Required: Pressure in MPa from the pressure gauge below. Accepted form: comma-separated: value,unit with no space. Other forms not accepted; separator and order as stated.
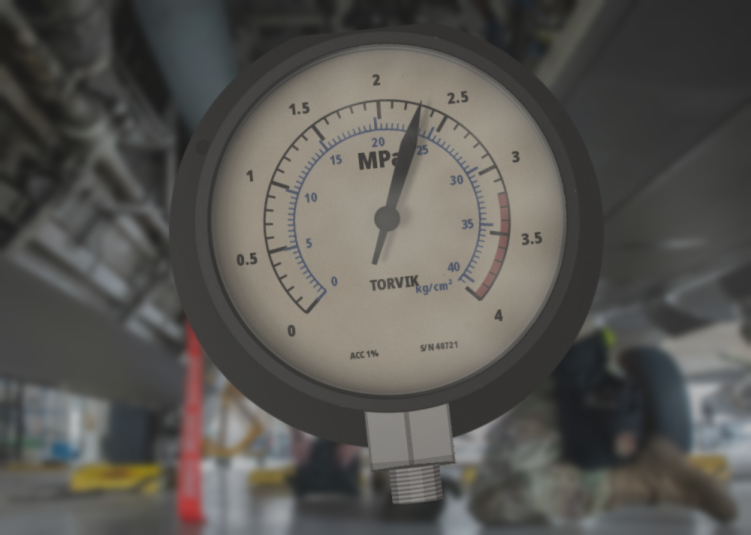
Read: 2.3,MPa
